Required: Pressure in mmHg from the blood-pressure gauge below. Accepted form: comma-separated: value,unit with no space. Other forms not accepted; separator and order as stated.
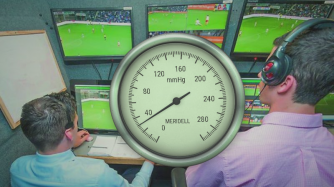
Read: 30,mmHg
